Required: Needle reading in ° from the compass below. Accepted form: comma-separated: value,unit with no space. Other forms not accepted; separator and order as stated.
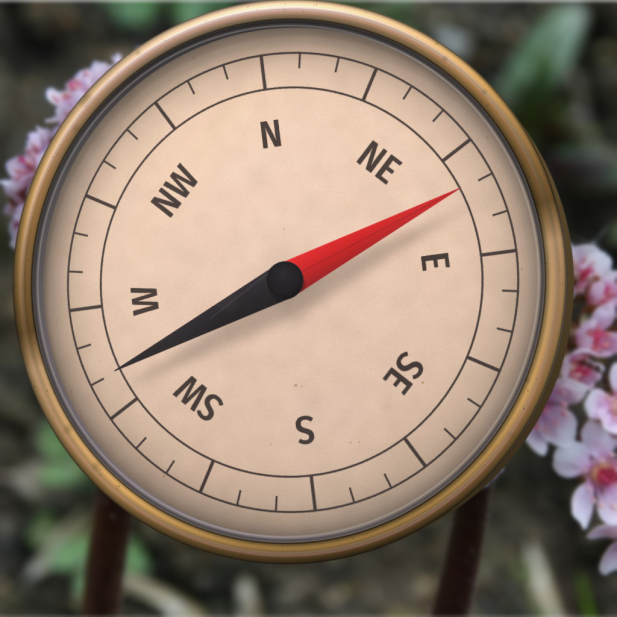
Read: 70,°
